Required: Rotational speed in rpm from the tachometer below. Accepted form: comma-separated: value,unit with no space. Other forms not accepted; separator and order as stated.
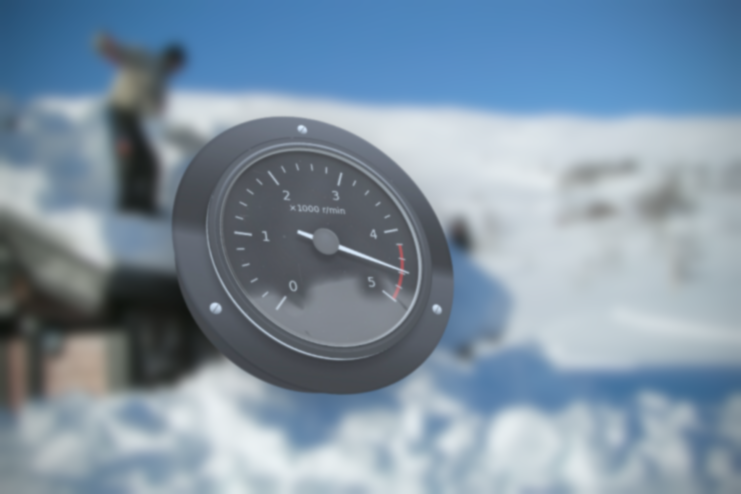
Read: 4600,rpm
